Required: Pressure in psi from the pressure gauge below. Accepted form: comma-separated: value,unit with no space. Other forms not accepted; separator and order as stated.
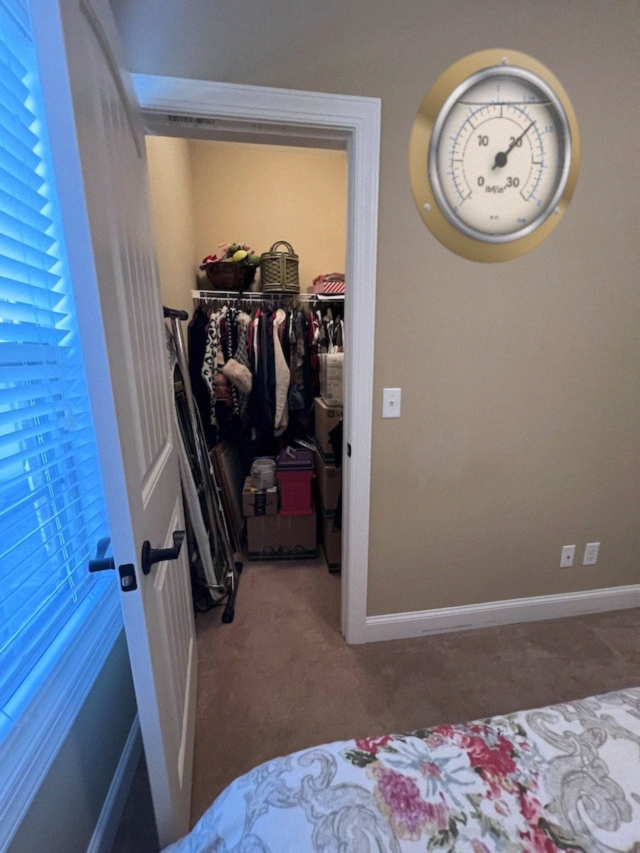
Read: 20,psi
